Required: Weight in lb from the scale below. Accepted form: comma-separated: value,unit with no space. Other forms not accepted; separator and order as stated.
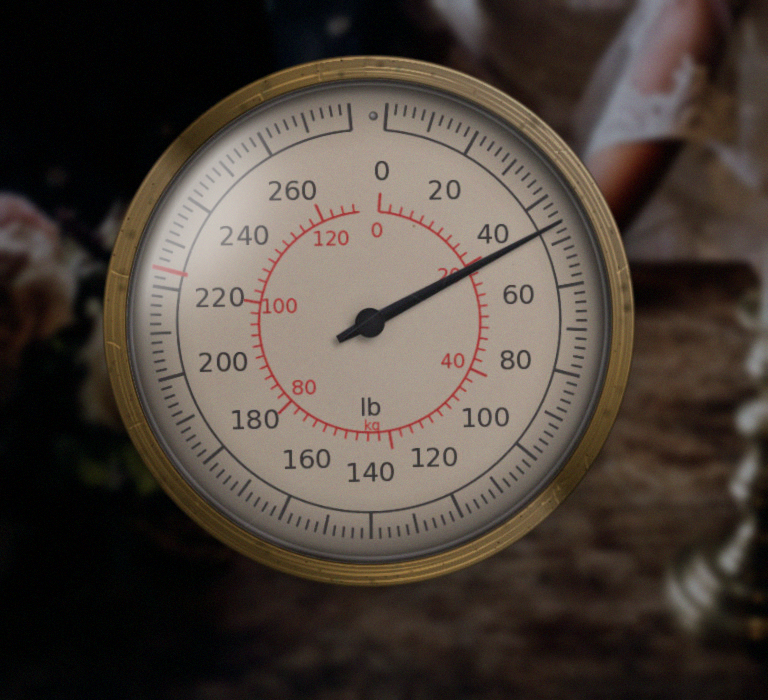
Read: 46,lb
